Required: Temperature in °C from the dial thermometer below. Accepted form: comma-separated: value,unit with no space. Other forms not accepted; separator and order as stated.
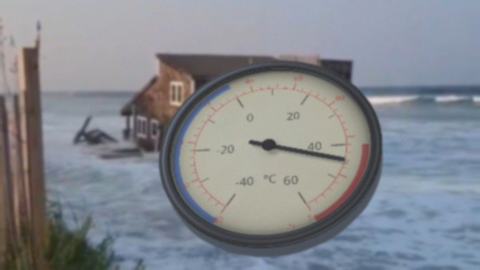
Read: 45,°C
